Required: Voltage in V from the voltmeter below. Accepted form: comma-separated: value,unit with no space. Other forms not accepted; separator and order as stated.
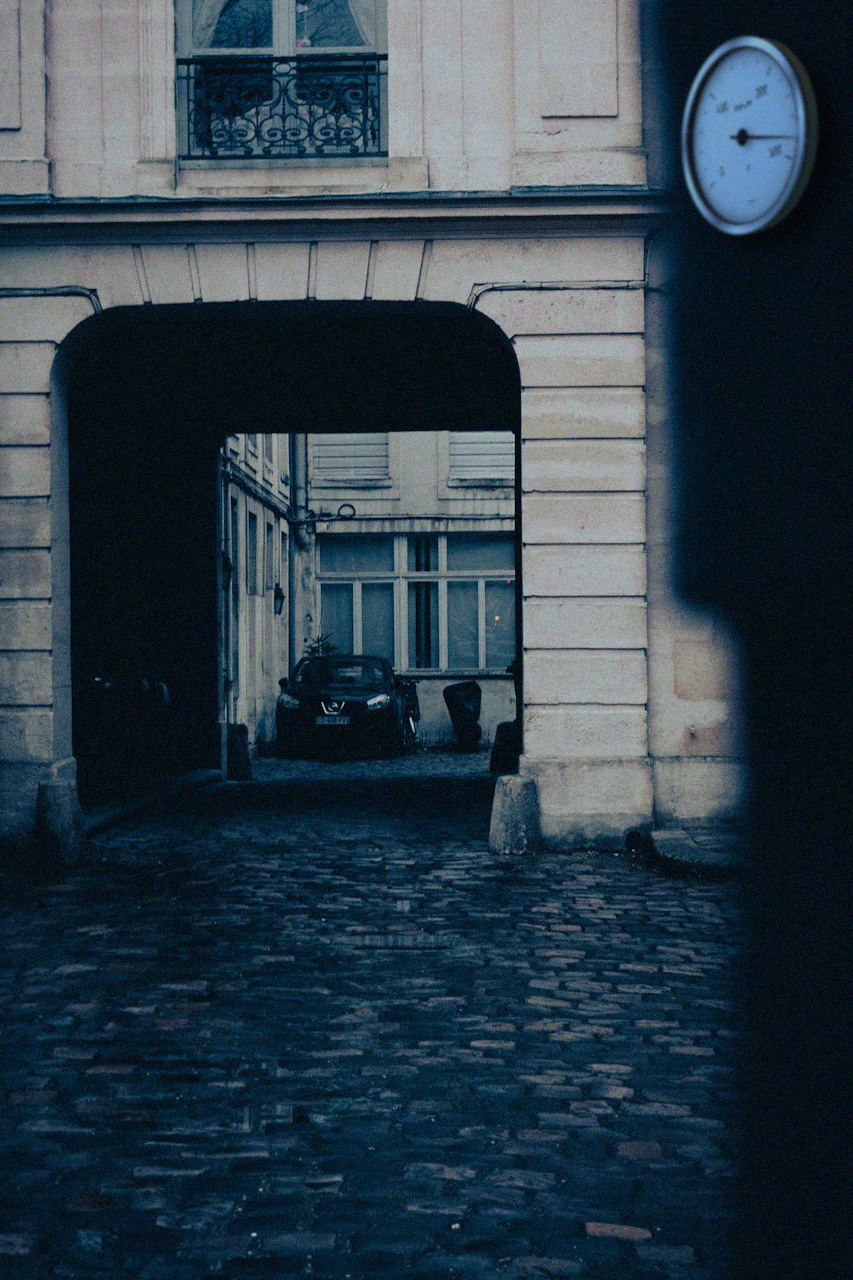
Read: 280,V
